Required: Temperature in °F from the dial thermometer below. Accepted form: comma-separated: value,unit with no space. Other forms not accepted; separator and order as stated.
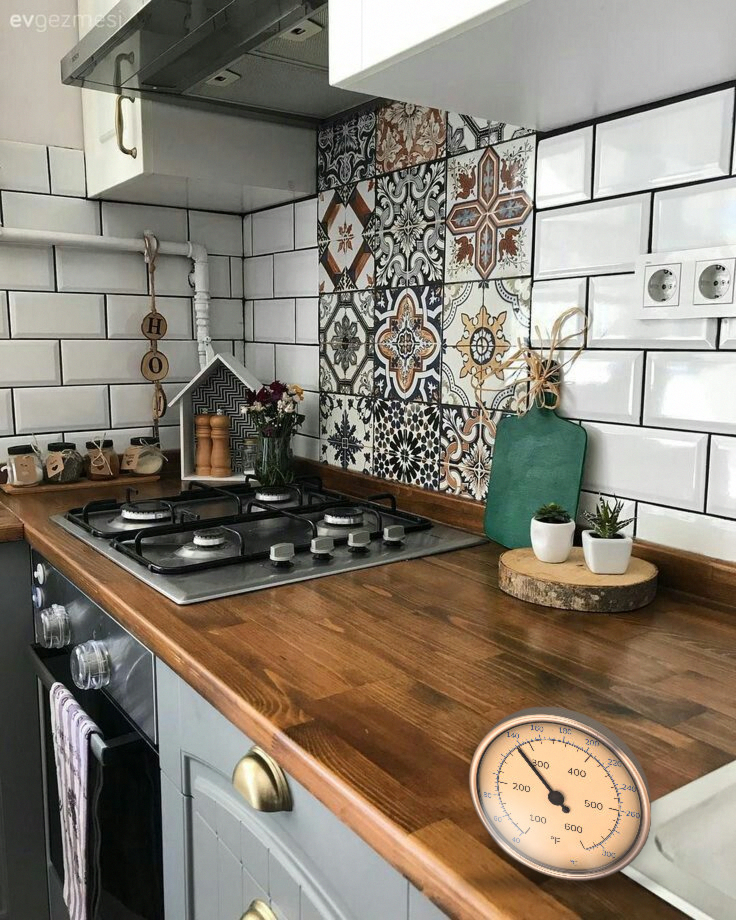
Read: 280,°F
